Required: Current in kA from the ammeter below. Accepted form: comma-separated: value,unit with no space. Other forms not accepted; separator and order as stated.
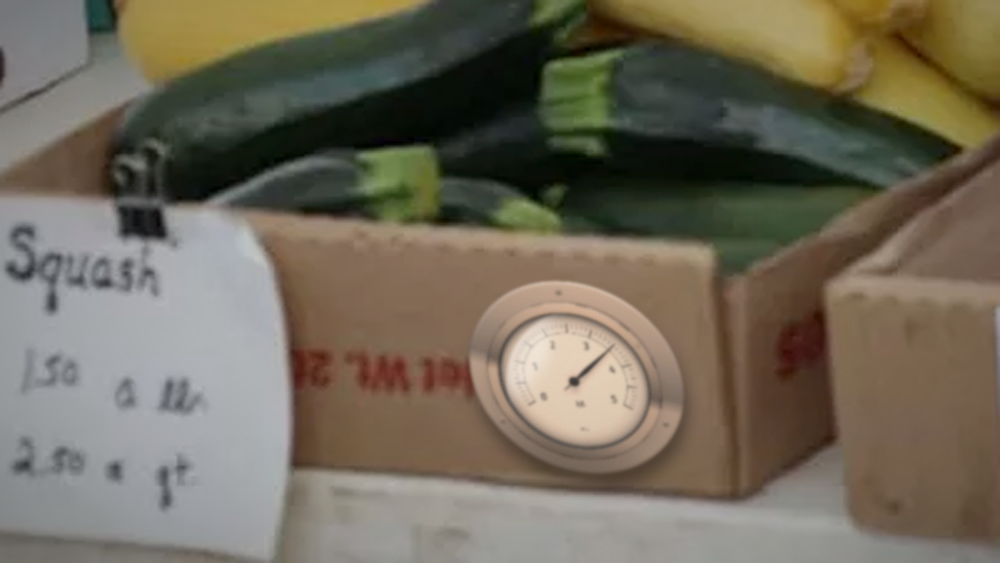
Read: 3.5,kA
